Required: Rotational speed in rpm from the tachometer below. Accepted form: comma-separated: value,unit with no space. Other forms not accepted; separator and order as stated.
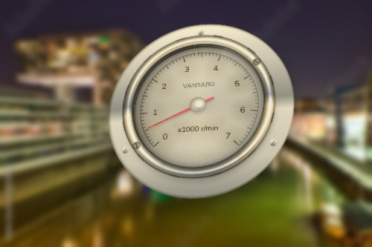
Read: 500,rpm
